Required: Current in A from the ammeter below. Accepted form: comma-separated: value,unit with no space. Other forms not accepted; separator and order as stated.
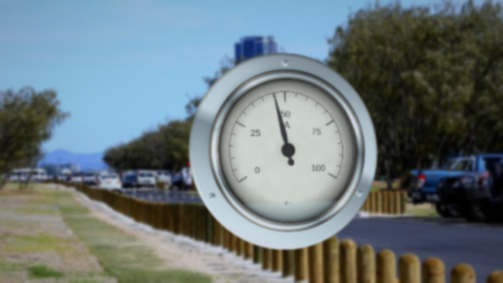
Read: 45,A
